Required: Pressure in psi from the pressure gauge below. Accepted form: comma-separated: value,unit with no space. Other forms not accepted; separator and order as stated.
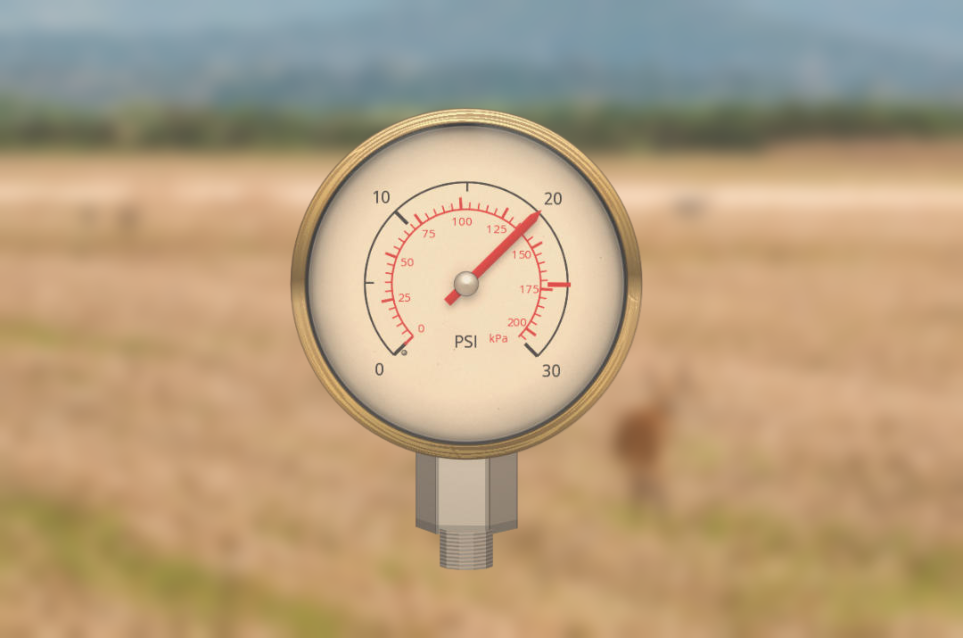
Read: 20,psi
